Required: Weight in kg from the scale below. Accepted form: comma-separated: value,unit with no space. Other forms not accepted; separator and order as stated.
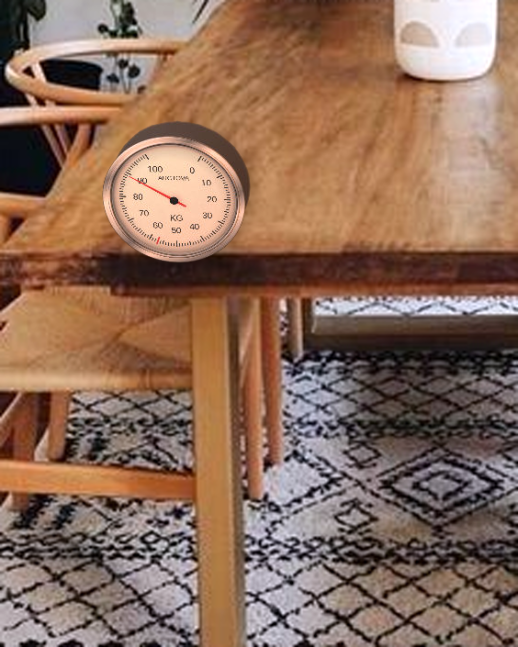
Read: 90,kg
